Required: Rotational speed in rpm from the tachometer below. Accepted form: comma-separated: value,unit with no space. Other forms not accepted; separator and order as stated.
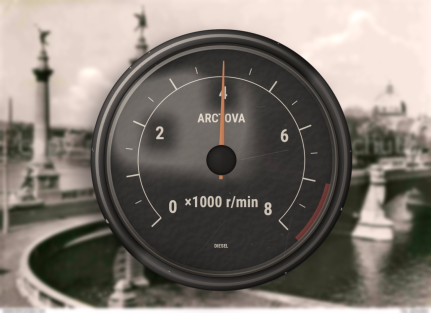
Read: 4000,rpm
